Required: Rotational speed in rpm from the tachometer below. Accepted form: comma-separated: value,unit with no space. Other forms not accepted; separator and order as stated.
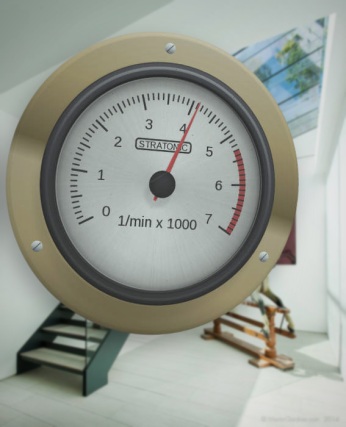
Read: 4100,rpm
